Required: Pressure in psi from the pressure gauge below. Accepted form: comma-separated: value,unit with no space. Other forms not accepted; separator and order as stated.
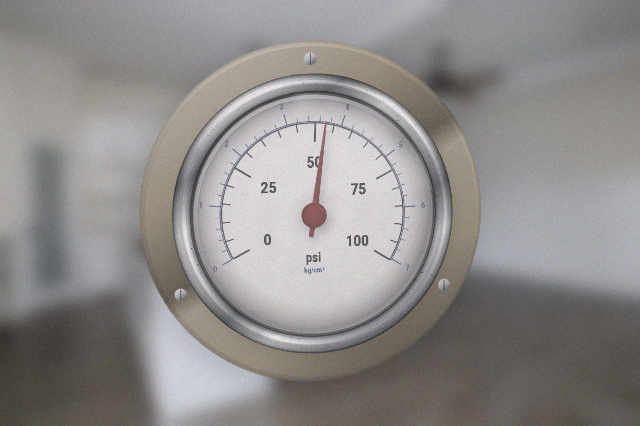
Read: 52.5,psi
